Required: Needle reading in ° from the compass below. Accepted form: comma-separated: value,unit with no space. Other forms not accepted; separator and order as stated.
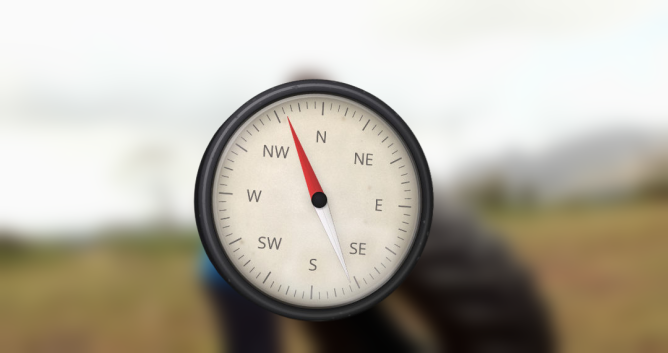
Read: 335,°
